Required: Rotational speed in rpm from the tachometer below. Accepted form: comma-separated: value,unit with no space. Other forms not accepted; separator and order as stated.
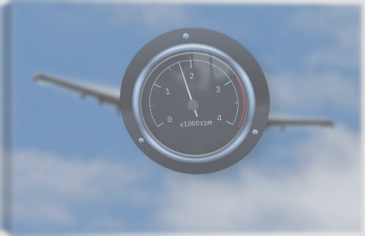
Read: 1750,rpm
